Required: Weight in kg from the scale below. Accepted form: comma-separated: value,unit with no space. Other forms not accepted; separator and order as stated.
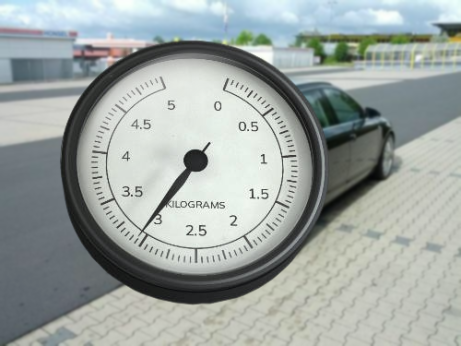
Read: 3.05,kg
